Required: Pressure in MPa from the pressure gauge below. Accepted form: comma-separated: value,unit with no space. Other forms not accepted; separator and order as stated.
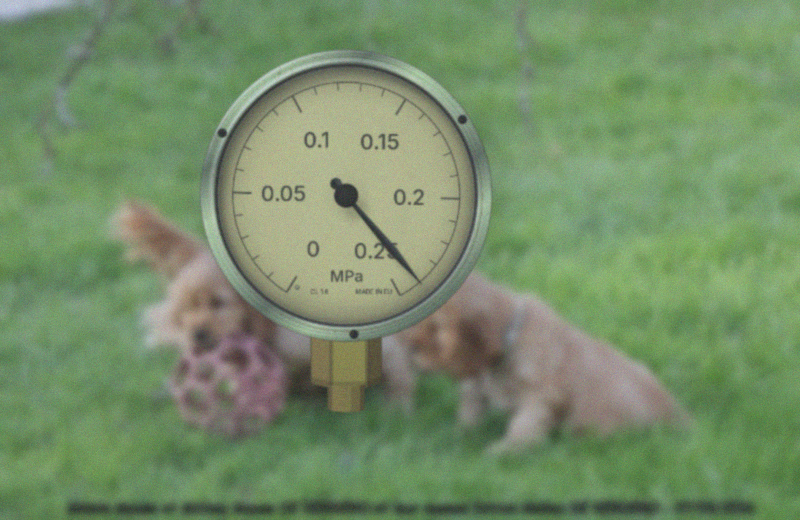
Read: 0.24,MPa
